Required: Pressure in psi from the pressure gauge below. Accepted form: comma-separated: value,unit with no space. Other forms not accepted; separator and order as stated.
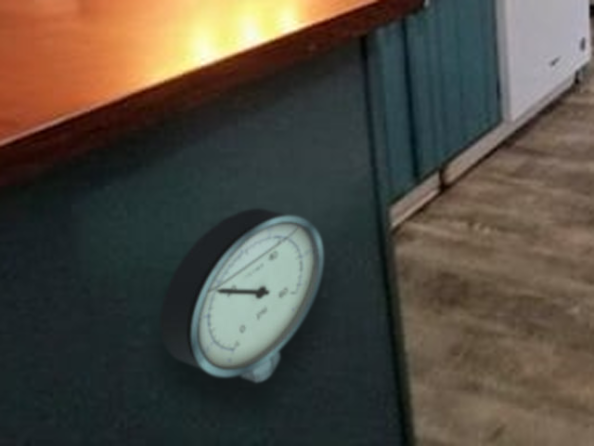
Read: 20,psi
